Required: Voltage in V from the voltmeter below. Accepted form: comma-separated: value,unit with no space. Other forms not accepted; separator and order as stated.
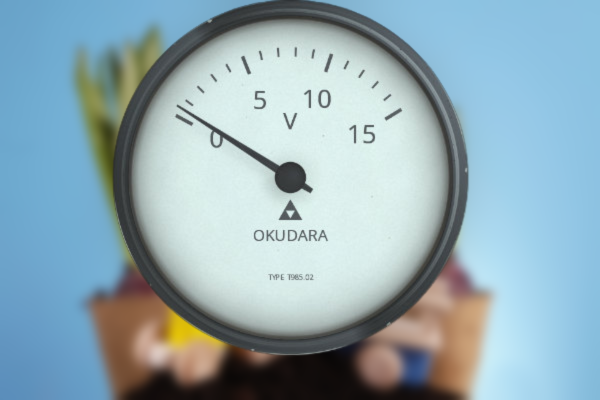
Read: 0.5,V
